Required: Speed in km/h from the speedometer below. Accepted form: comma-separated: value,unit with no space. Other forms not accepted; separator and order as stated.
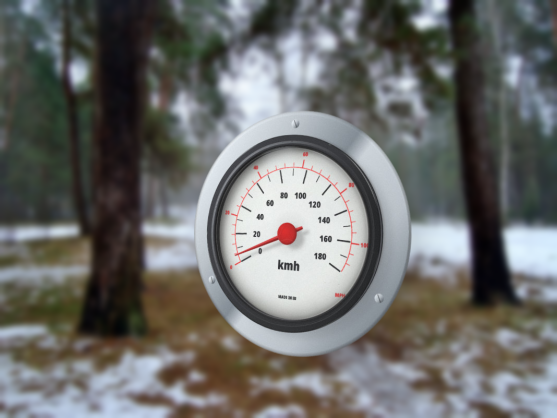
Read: 5,km/h
